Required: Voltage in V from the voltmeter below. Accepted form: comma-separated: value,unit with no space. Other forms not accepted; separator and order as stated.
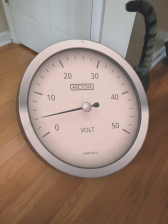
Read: 4,V
